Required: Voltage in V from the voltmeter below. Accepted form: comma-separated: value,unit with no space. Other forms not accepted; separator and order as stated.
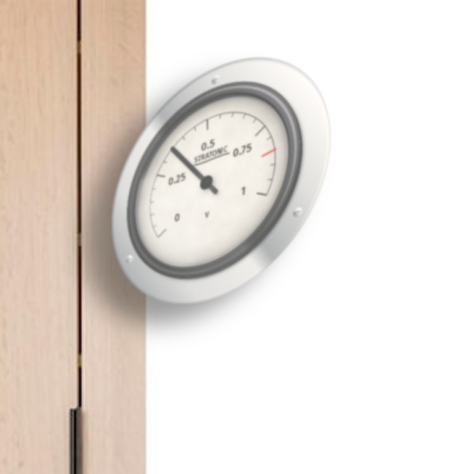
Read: 0.35,V
